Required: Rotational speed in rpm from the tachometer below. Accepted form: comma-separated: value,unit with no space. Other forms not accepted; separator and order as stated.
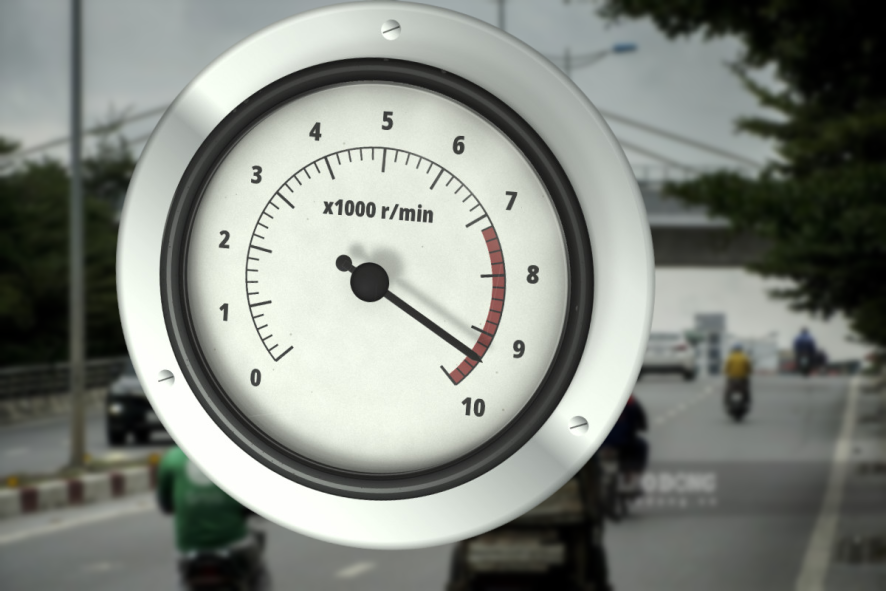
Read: 9400,rpm
